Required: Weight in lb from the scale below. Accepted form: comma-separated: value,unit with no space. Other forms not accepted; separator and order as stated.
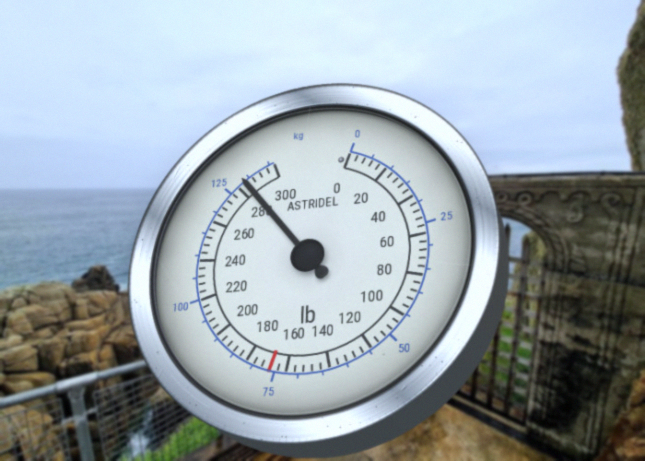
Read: 284,lb
